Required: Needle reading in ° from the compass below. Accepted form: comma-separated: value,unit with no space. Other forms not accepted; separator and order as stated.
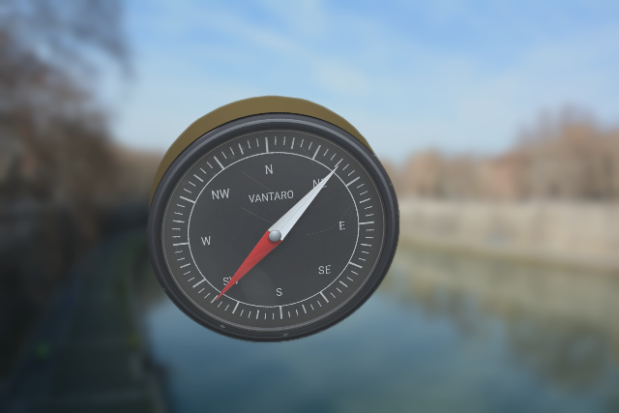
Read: 225,°
